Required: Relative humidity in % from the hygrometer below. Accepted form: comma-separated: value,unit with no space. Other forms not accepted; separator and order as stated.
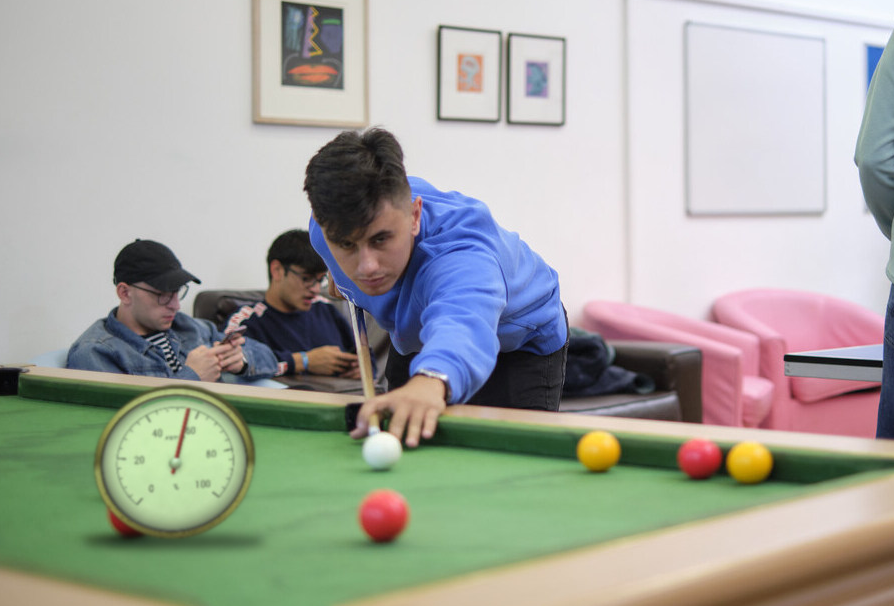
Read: 56,%
